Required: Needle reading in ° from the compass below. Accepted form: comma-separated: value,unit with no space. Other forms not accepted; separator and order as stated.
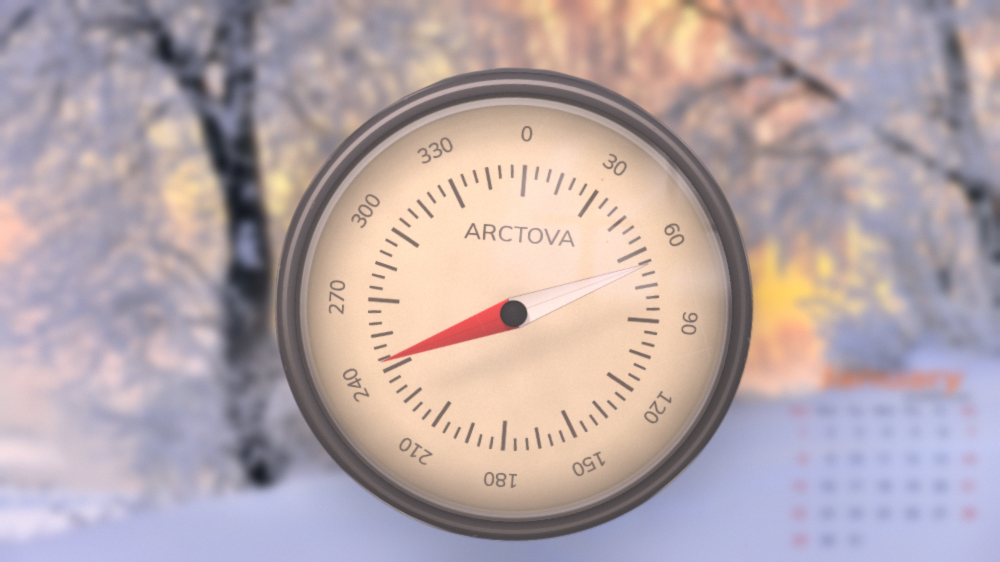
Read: 245,°
